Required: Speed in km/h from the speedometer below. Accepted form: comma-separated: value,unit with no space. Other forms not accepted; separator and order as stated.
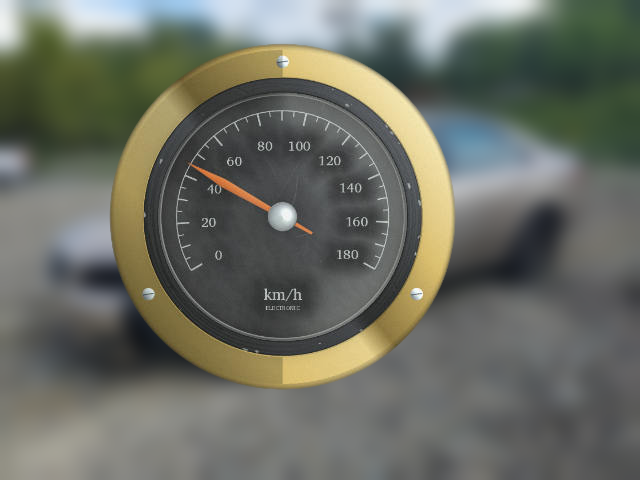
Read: 45,km/h
